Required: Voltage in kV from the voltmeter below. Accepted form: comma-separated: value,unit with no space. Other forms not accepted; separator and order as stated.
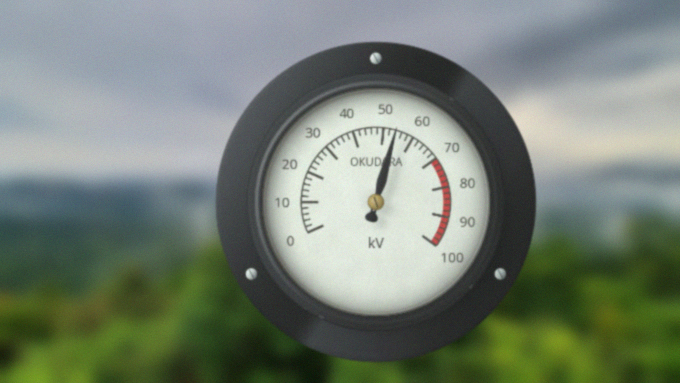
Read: 54,kV
